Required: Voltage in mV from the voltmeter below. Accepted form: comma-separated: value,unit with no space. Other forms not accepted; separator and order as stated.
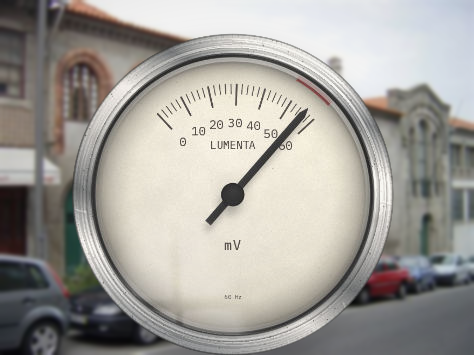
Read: 56,mV
